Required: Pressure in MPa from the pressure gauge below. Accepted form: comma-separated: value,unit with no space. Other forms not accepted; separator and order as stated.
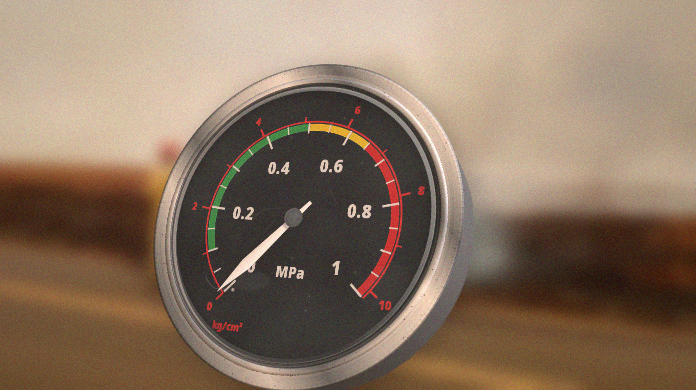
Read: 0,MPa
